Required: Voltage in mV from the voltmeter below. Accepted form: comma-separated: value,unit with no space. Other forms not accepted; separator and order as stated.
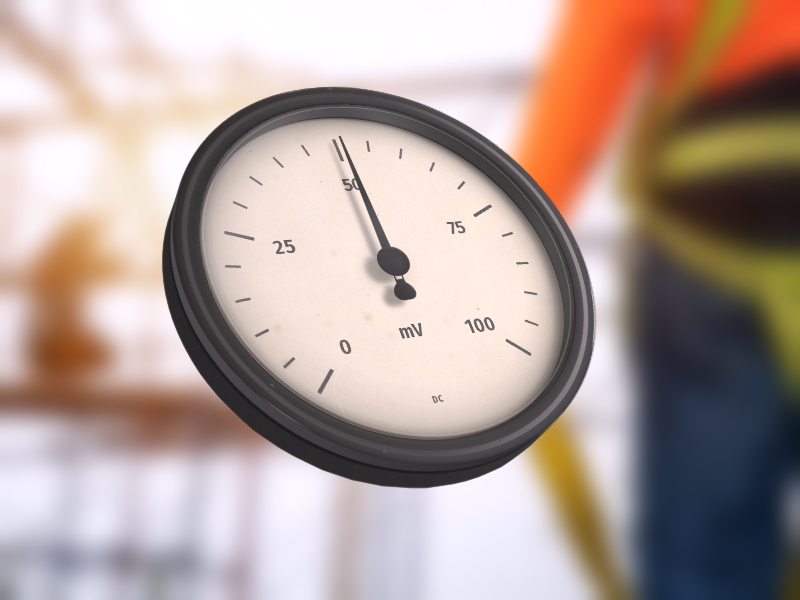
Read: 50,mV
